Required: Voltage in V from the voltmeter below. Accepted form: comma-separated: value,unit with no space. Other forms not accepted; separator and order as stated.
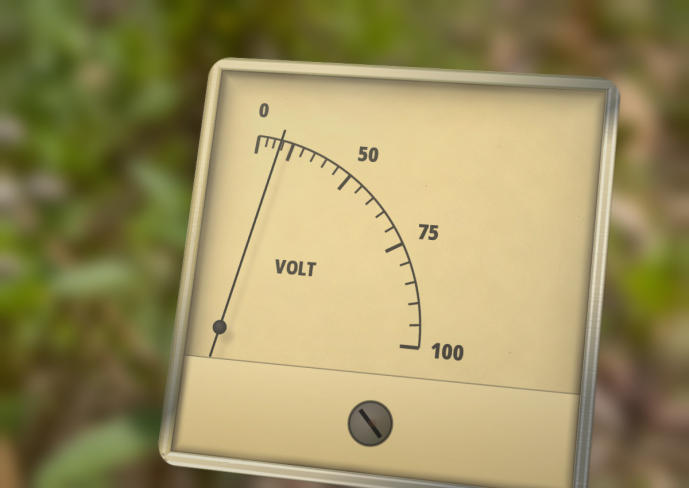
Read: 20,V
